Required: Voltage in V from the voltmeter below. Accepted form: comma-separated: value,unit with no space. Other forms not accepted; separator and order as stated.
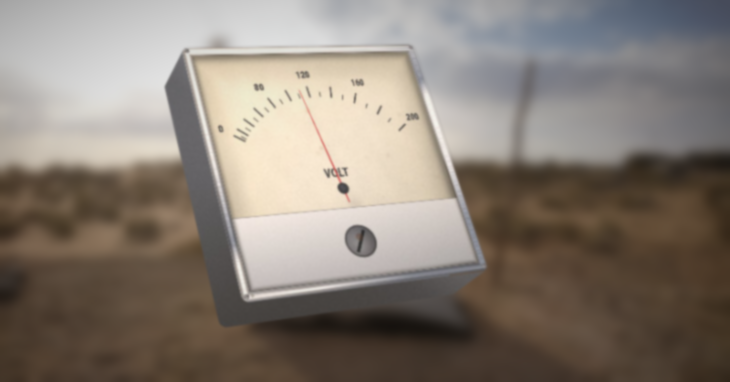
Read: 110,V
